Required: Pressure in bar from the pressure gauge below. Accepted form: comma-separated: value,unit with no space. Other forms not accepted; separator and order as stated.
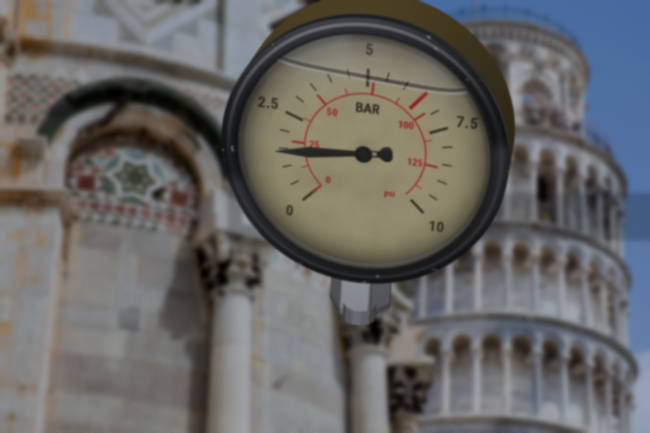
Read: 1.5,bar
